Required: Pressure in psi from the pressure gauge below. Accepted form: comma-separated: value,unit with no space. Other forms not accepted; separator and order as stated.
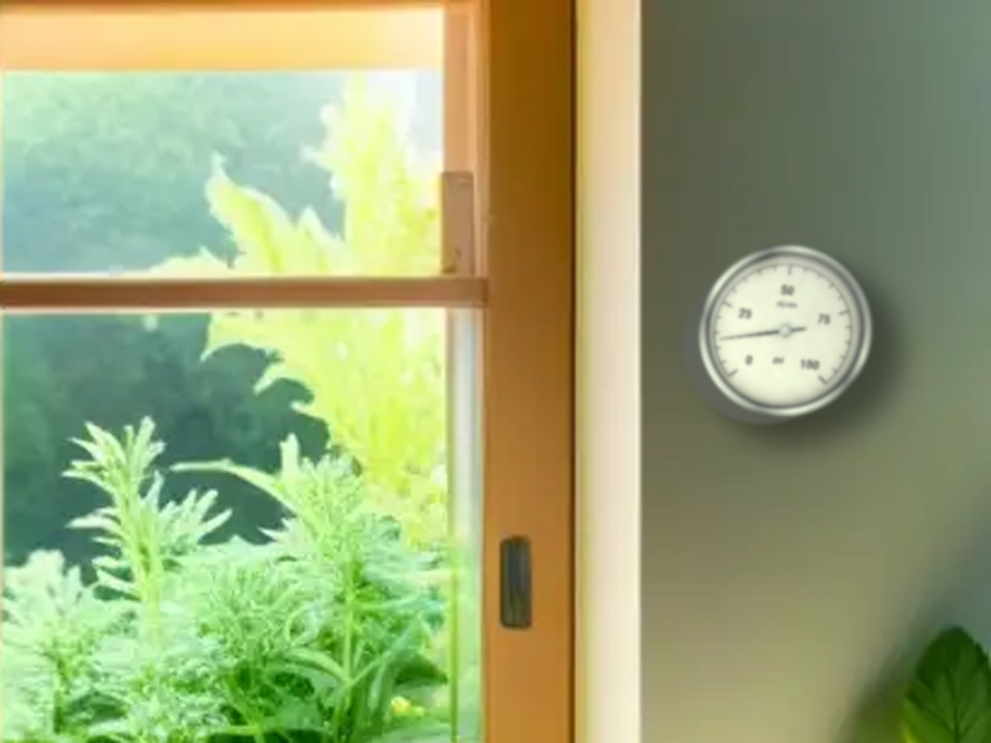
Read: 12.5,psi
